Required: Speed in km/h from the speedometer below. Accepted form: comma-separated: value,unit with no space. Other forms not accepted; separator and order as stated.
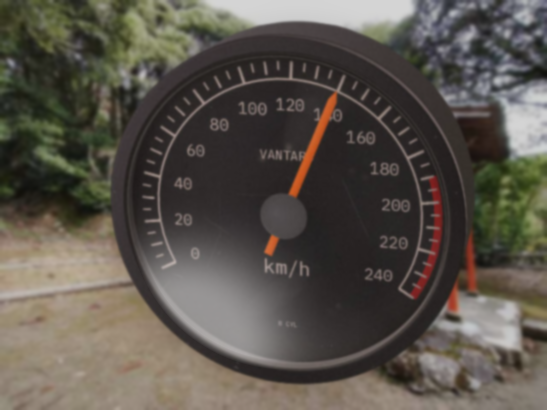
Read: 140,km/h
